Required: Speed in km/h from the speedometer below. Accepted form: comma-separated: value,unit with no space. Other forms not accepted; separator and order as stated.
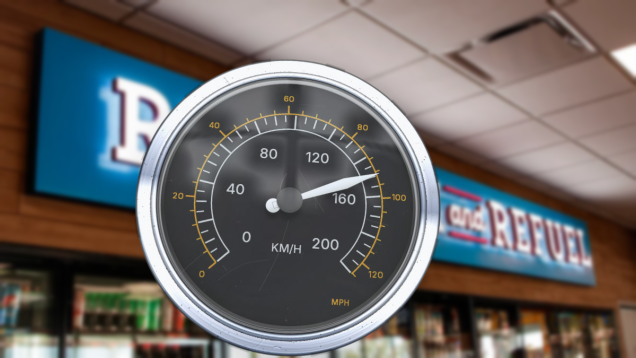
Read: 150,km/h
